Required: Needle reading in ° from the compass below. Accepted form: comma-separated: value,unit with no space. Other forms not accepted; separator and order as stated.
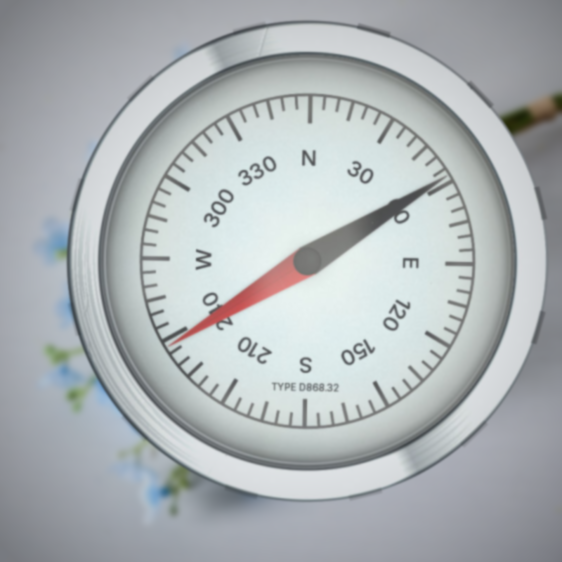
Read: 237.5,°
